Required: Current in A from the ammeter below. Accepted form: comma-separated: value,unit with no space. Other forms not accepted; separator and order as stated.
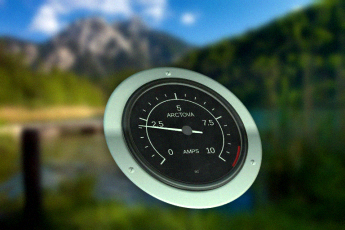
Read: 2,A
